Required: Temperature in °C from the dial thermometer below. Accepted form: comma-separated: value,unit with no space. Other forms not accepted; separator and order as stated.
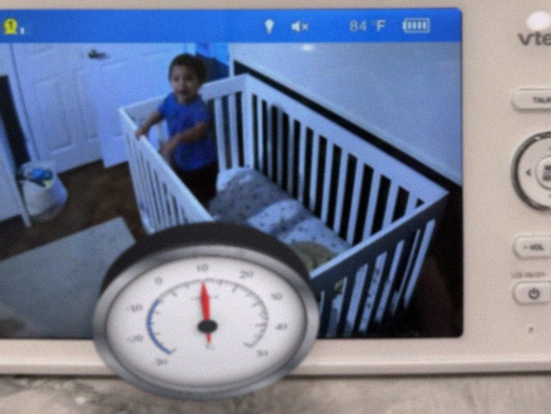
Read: 10,°C
